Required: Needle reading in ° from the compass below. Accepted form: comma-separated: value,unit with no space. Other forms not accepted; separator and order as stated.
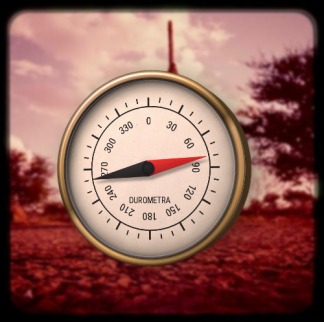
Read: 80,°
